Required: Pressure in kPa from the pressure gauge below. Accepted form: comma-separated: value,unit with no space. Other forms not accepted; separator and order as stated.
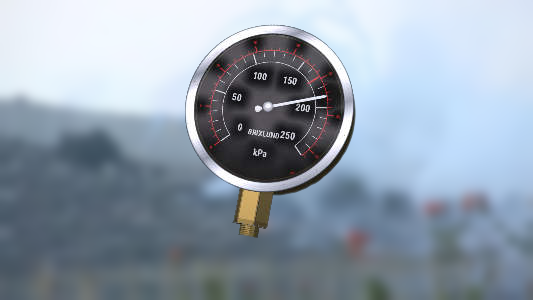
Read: 190,kPa
